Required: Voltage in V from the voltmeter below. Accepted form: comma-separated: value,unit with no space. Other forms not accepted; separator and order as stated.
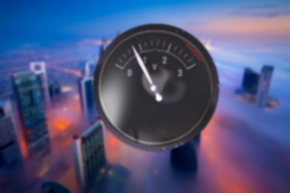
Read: 0.8,V
